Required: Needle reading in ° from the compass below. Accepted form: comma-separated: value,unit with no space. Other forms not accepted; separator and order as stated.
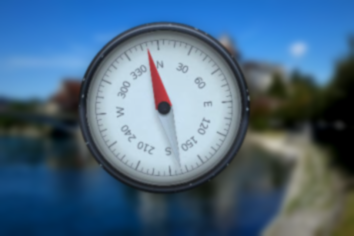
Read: 350,°
